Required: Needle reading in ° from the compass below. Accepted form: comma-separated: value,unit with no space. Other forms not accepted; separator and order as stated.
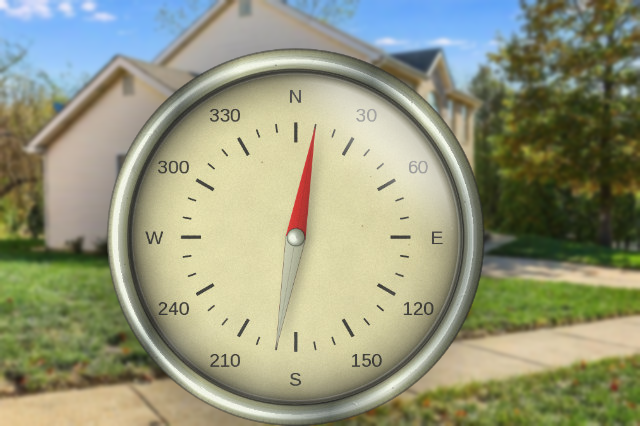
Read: 10,°
